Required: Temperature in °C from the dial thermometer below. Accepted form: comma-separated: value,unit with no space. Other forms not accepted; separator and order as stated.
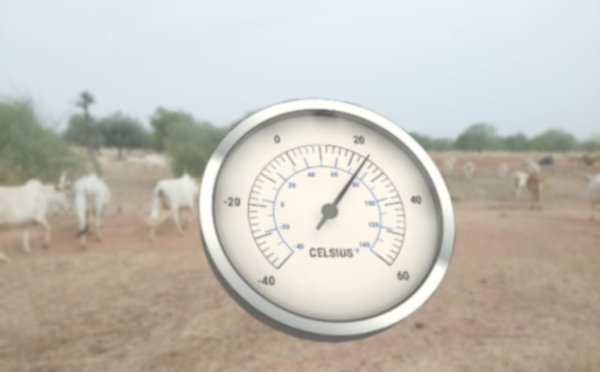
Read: 24,°C
